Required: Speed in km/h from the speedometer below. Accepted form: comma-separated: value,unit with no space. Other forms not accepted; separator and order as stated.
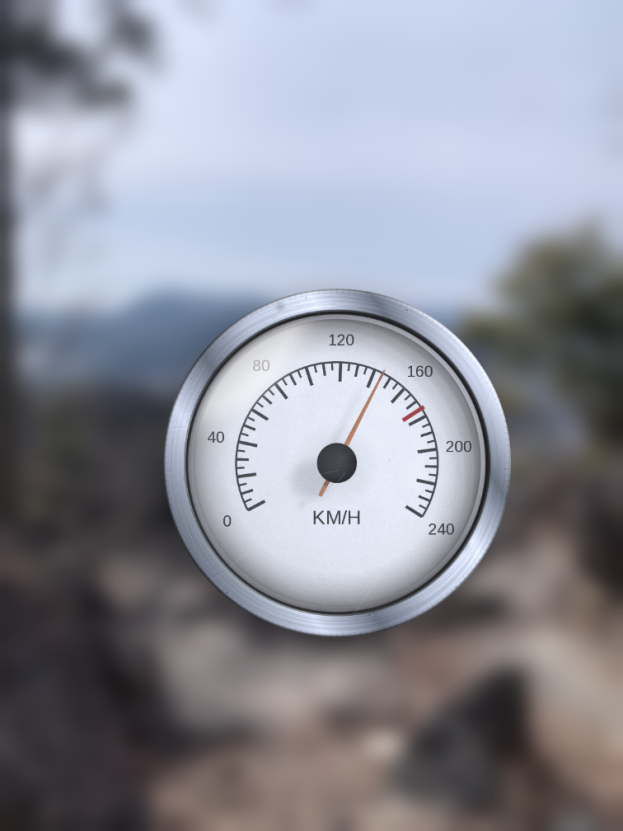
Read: 145,km/h
